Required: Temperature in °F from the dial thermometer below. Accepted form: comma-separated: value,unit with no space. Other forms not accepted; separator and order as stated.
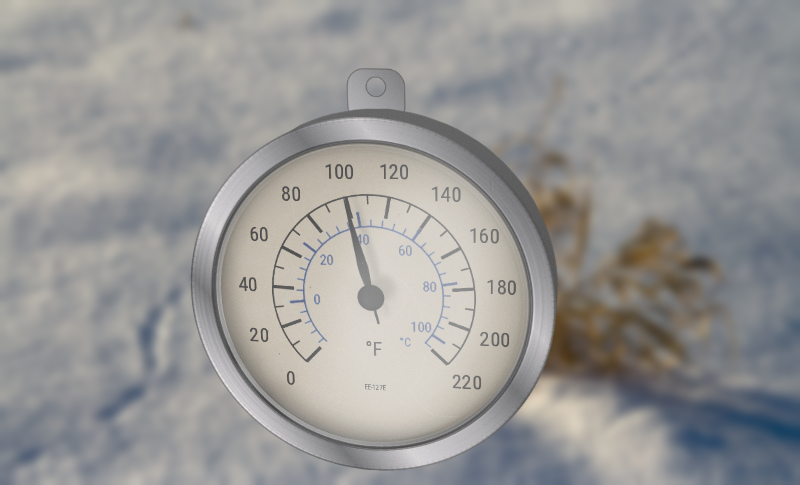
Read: 100,°F
